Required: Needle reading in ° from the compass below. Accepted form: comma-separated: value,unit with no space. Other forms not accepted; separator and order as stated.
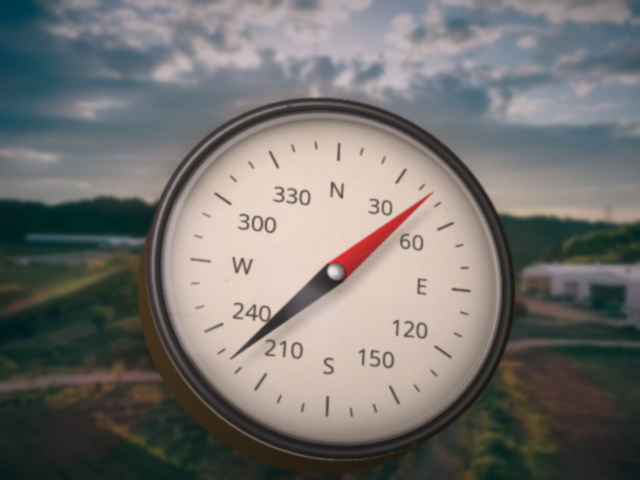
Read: 45,°
